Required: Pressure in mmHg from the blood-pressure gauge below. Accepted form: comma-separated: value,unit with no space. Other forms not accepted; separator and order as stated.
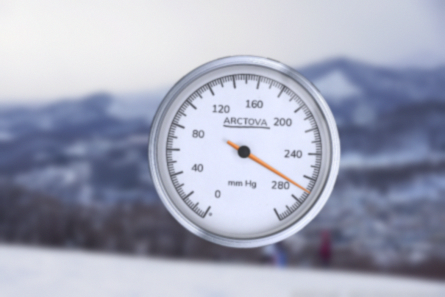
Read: 270,mmHg
